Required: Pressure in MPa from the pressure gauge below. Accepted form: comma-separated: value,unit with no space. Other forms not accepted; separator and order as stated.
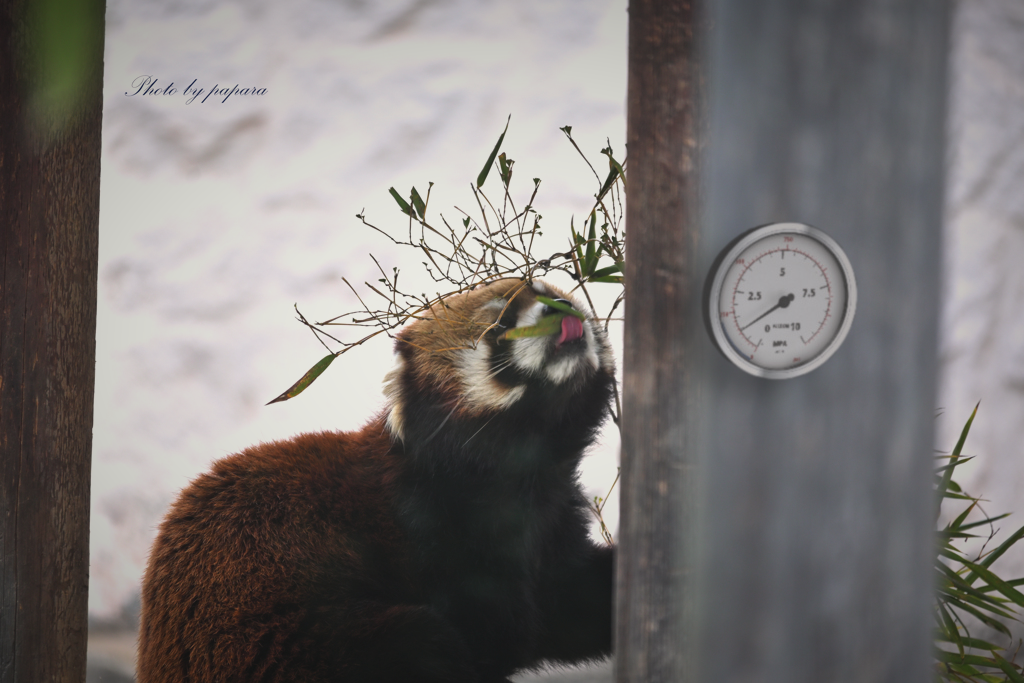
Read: 1,MPa
